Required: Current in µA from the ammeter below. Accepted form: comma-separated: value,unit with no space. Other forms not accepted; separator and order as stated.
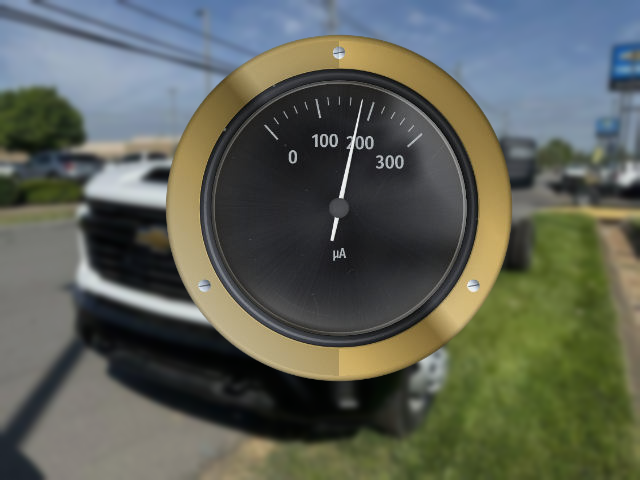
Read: 180,µA
